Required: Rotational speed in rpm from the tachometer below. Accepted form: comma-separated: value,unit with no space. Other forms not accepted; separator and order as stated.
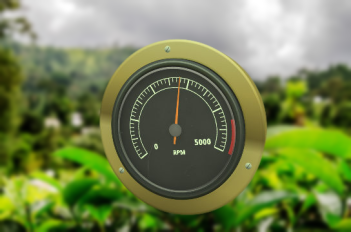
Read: 2800,rpm
